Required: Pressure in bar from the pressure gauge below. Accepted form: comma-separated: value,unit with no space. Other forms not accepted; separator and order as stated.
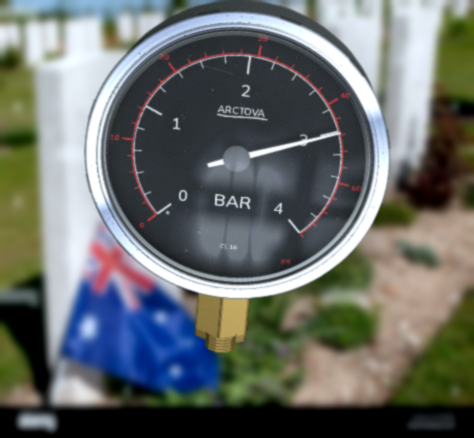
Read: 3,bar
